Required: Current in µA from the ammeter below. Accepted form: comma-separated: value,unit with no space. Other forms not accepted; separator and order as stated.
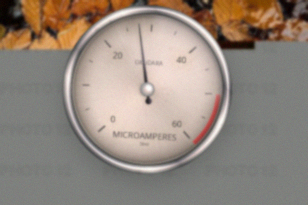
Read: 27.5,µA
